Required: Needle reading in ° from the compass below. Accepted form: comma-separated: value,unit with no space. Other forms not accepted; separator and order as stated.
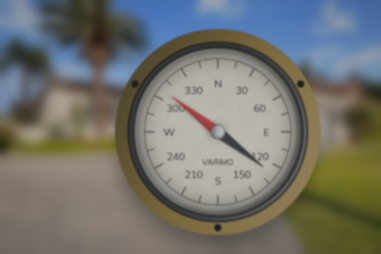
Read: 307.5,°
